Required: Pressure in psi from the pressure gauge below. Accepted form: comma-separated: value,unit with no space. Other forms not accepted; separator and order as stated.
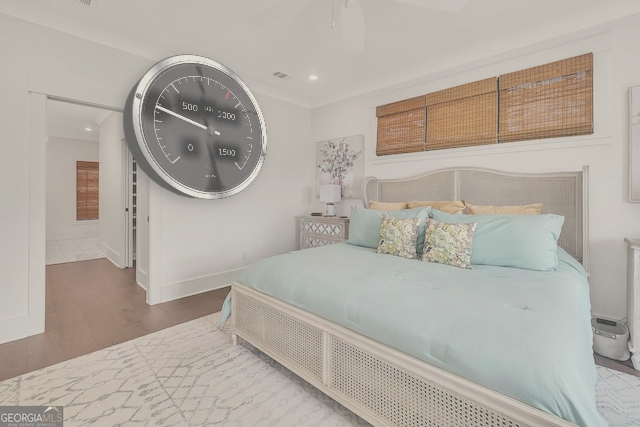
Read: 325,psi
